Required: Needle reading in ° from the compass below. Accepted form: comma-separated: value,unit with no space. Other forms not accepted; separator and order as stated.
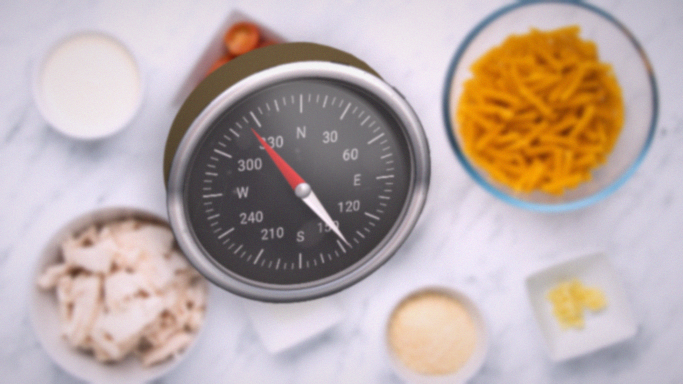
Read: 325,°
